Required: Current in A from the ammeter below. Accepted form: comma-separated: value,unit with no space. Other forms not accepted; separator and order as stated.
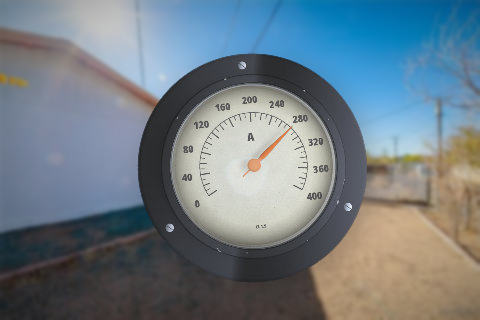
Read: 280,A
